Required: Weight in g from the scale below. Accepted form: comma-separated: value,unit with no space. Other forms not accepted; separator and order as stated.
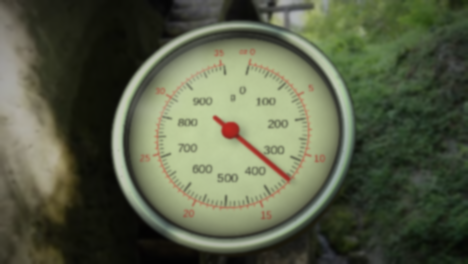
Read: 350,g
